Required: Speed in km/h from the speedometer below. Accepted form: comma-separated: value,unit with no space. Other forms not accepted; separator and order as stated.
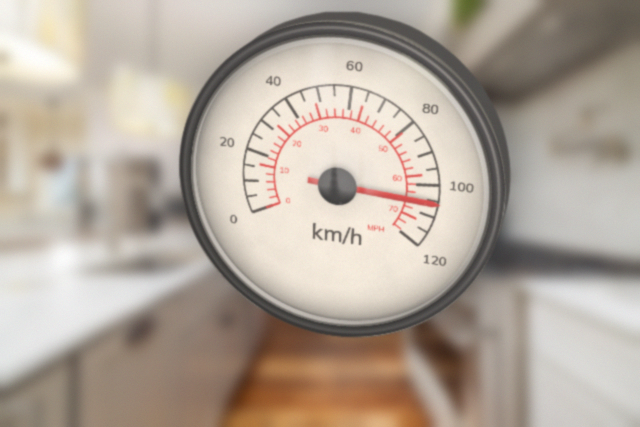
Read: 105,km/h
